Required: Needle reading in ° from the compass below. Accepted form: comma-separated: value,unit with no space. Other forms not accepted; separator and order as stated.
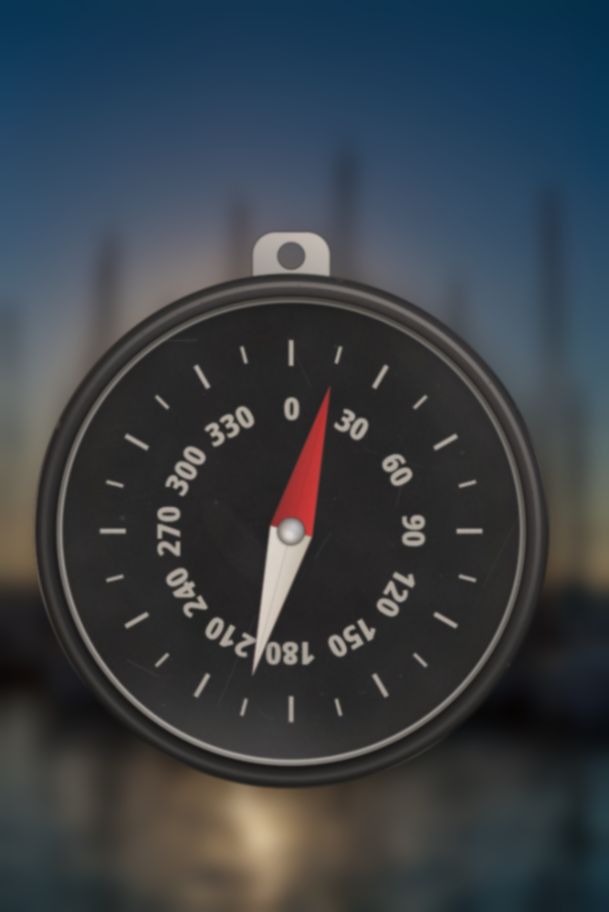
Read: 15,°
